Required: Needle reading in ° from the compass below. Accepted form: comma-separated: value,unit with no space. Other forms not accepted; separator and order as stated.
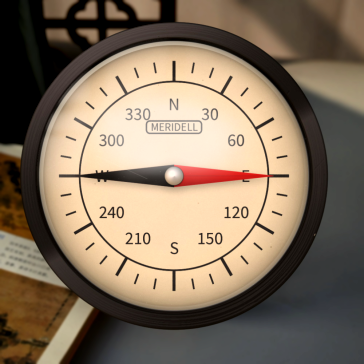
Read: 90,°
